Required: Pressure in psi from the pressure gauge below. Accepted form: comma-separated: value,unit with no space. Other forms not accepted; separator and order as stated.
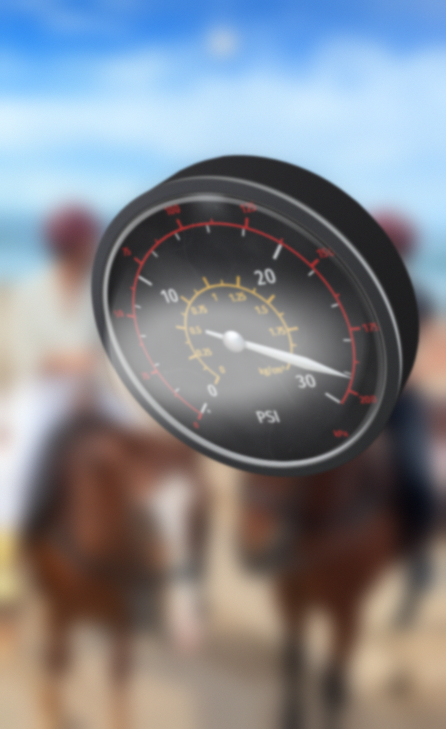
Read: 28,psi
